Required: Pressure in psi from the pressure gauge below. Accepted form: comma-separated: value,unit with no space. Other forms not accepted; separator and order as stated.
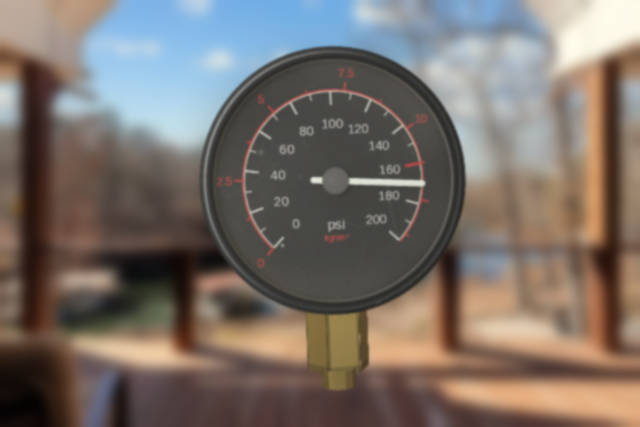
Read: 170,psi
